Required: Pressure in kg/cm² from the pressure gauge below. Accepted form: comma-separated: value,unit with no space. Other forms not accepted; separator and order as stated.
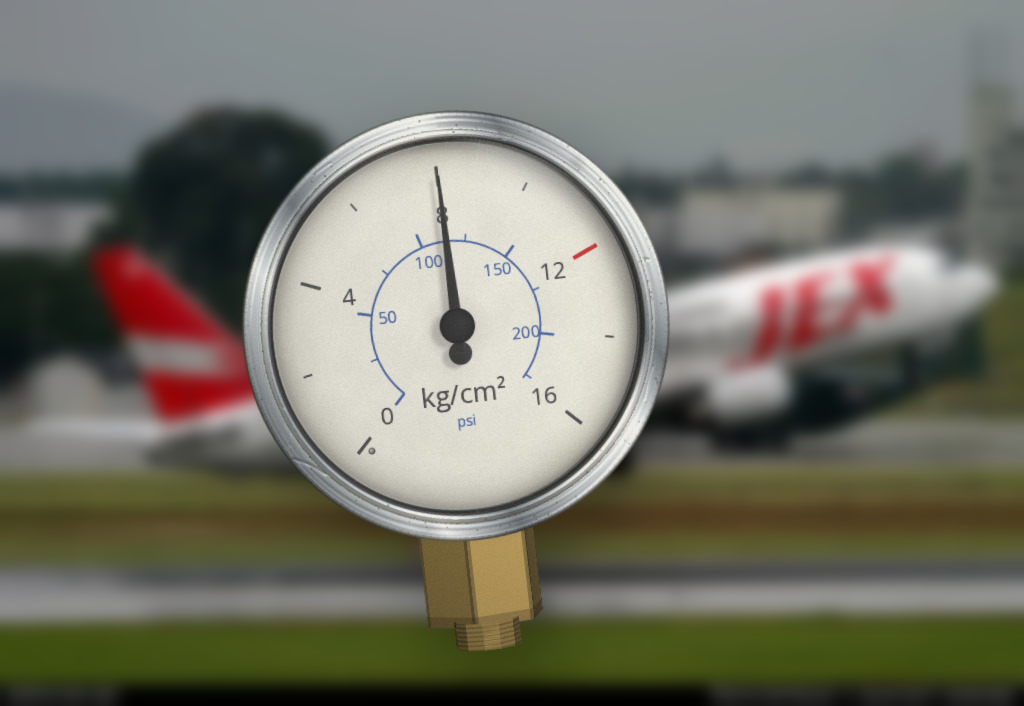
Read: 8,kg/cm²
